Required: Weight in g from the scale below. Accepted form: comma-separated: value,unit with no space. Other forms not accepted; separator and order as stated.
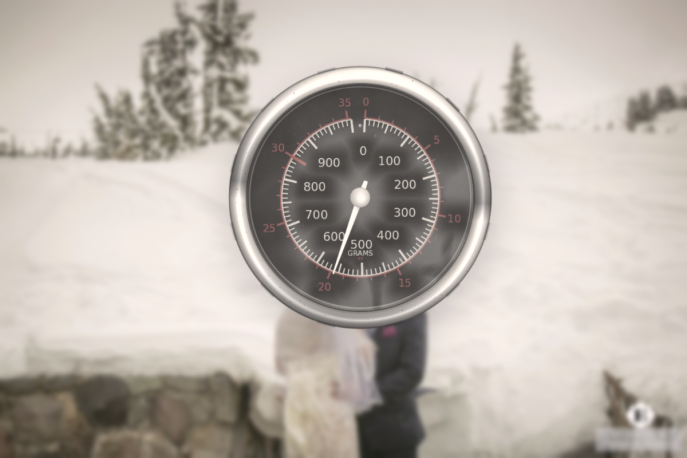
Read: 560,g
